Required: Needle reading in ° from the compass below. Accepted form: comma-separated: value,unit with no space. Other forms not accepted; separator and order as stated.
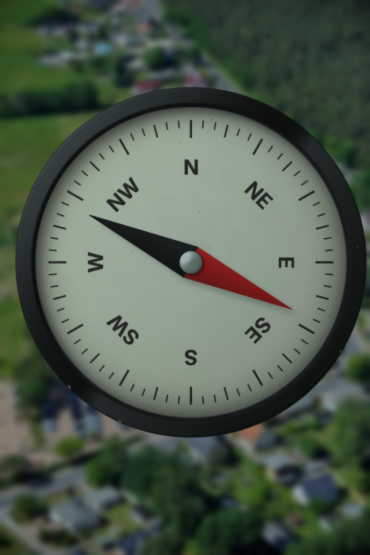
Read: 115,°
